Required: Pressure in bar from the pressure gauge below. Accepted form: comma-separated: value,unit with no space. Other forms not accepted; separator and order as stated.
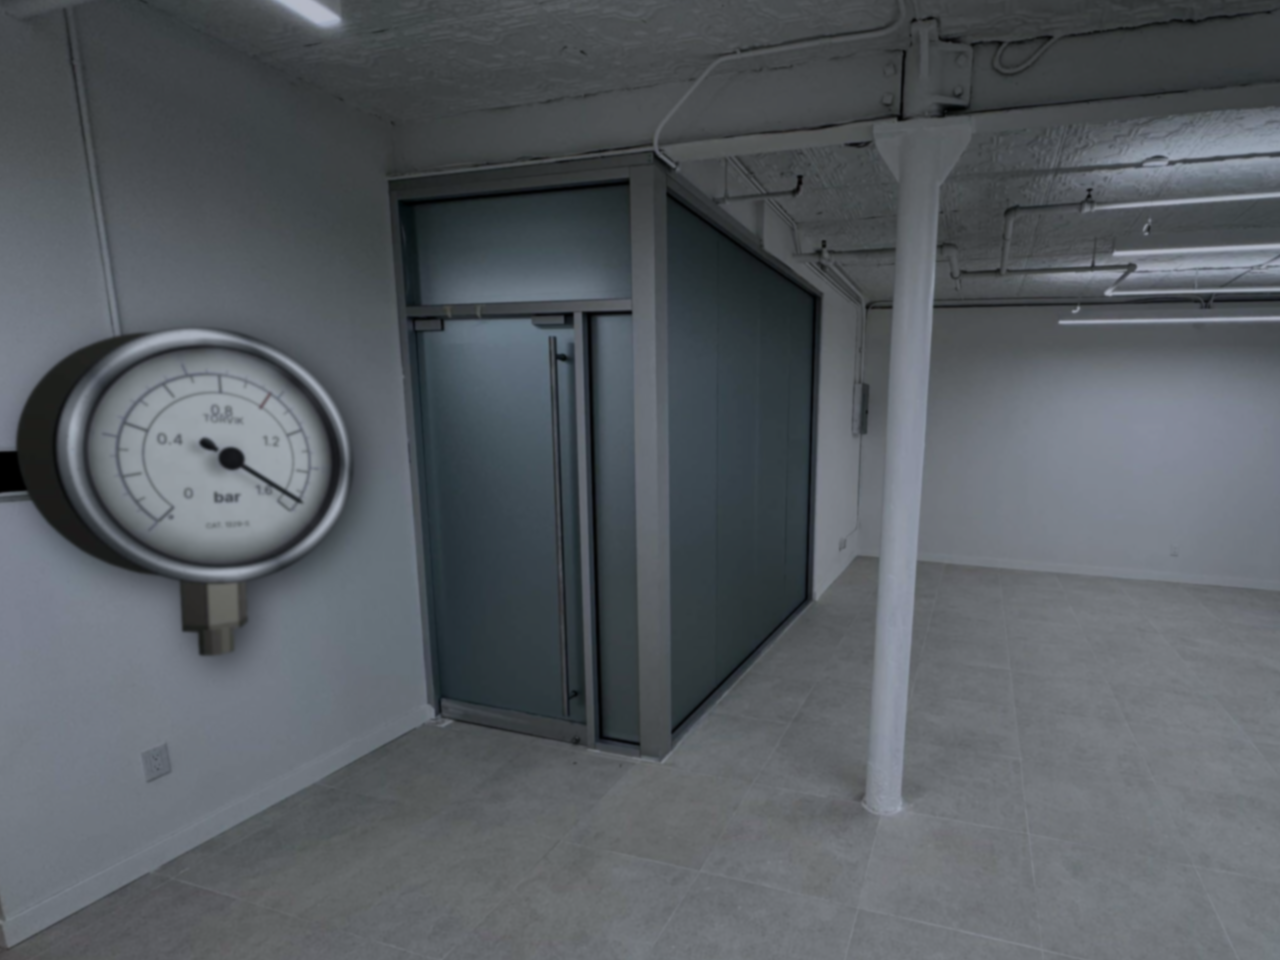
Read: 1.55,bar
